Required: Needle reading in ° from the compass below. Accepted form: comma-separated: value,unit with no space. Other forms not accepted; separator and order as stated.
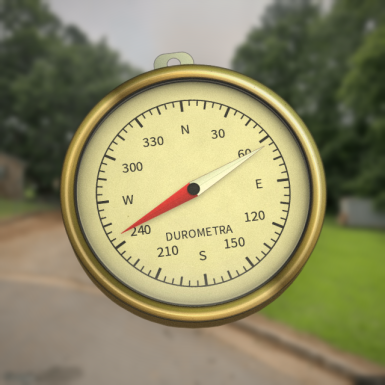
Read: 245,°
